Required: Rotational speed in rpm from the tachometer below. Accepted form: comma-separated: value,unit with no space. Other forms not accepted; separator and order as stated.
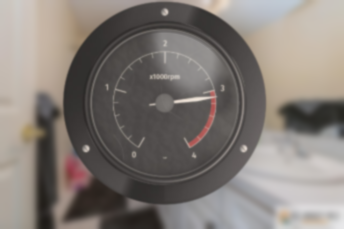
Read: 3100,rpm
